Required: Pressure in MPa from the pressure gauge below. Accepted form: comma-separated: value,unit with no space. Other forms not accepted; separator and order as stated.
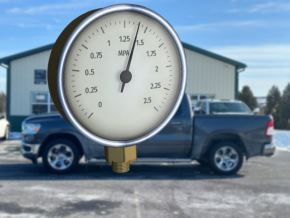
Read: 1.4,MPa
